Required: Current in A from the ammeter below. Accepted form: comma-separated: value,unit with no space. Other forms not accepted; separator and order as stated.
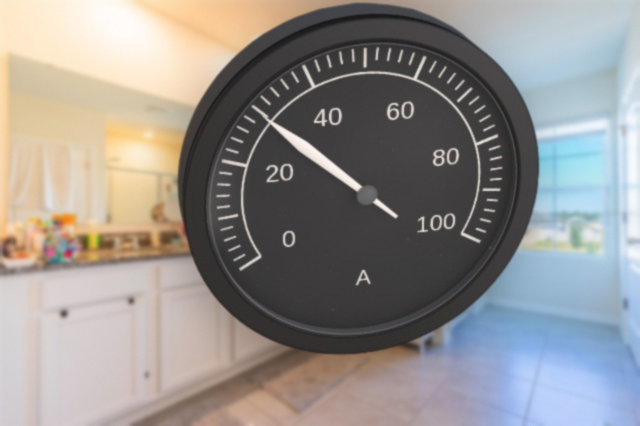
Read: 30,A
